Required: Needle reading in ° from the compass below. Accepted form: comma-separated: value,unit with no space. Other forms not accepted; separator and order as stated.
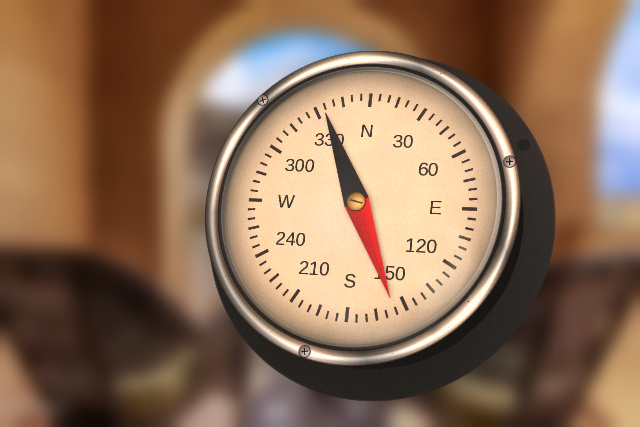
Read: 155,°
